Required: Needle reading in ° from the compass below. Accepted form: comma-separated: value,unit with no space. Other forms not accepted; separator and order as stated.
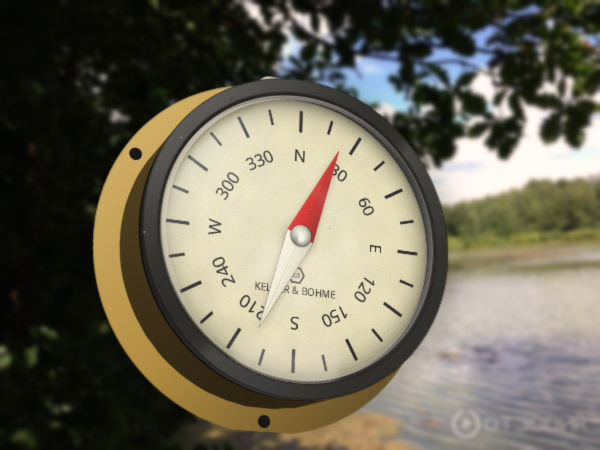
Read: 22.5,°
